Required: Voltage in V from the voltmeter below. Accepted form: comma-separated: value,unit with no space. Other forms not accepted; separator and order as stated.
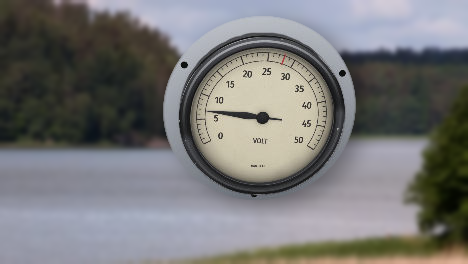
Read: 7,V
